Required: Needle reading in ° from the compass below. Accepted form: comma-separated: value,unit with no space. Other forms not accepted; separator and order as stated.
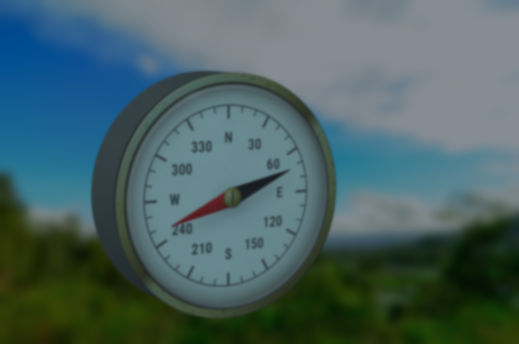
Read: 250,°
